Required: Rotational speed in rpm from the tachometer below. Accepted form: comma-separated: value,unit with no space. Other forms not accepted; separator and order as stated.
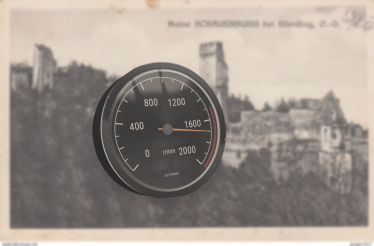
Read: 1700,rpm
